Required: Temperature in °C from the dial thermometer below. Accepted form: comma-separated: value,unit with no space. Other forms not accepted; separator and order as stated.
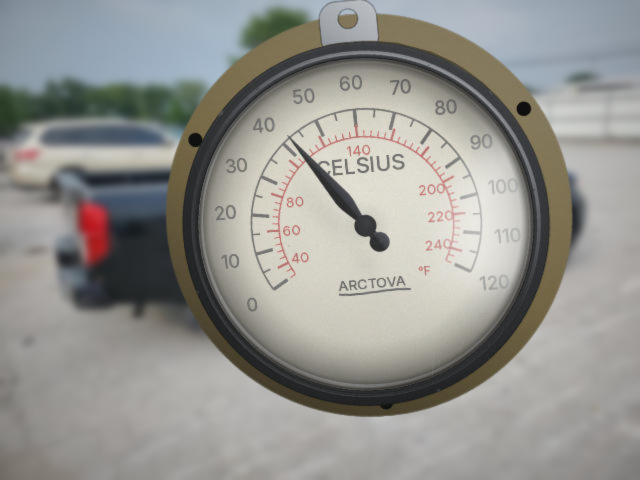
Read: 42.5,°C
